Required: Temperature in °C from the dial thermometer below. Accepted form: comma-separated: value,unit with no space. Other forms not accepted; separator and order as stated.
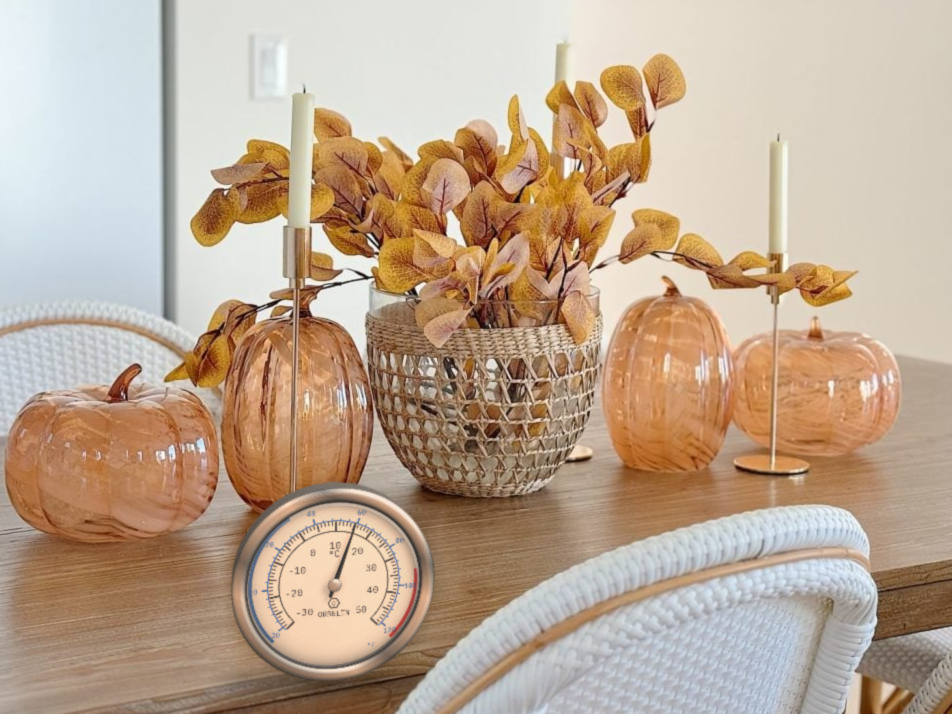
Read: 15,°C
